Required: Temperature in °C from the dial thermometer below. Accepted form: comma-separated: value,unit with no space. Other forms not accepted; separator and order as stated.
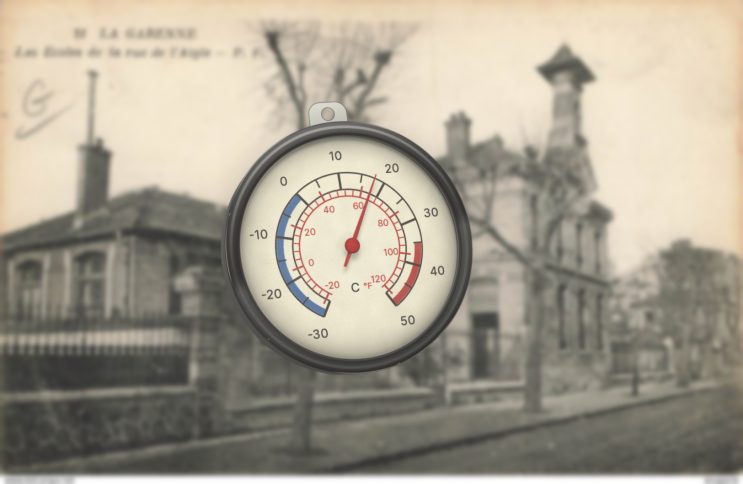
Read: 17.5,°C
